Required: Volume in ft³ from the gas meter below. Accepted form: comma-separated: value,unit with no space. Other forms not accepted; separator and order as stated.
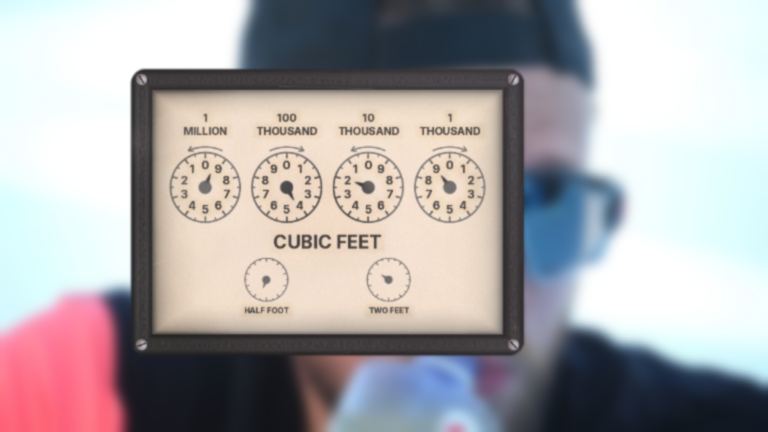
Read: 941900,ft³
